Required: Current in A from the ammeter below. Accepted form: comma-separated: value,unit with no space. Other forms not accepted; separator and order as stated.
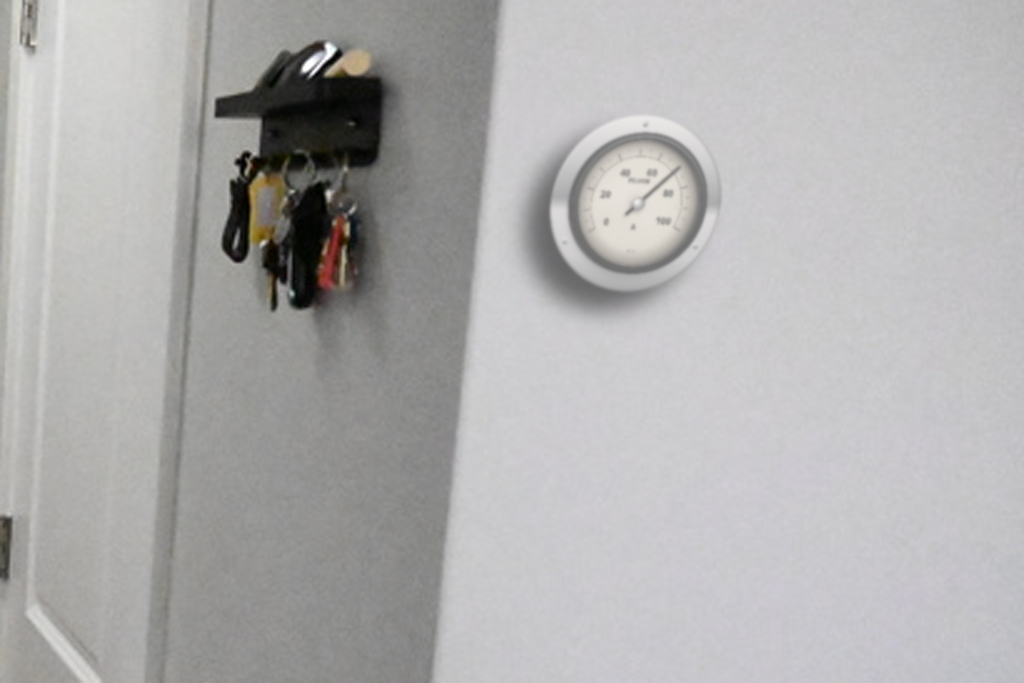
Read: 70,A
